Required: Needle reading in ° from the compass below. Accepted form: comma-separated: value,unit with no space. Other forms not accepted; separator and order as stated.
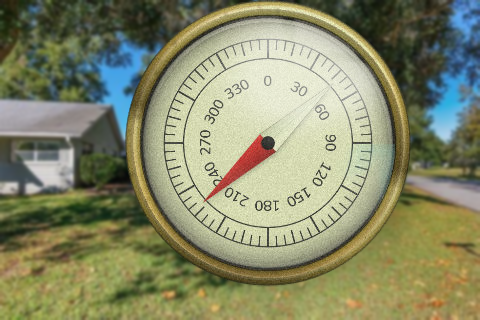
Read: 227.5,°
